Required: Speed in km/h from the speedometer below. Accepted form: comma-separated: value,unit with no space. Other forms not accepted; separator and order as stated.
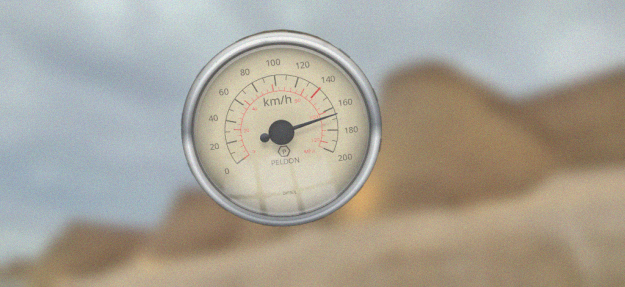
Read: 165,km/h
